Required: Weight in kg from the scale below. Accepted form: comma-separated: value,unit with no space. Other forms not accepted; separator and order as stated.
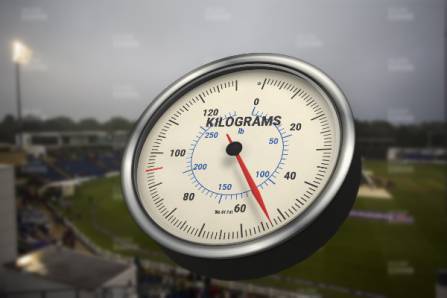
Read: 53,kg
